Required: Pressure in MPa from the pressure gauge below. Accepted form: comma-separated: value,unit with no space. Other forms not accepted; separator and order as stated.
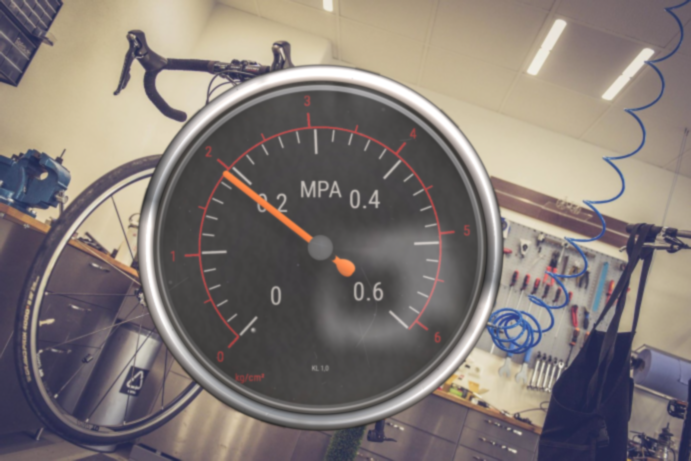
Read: 0.19,MPa
